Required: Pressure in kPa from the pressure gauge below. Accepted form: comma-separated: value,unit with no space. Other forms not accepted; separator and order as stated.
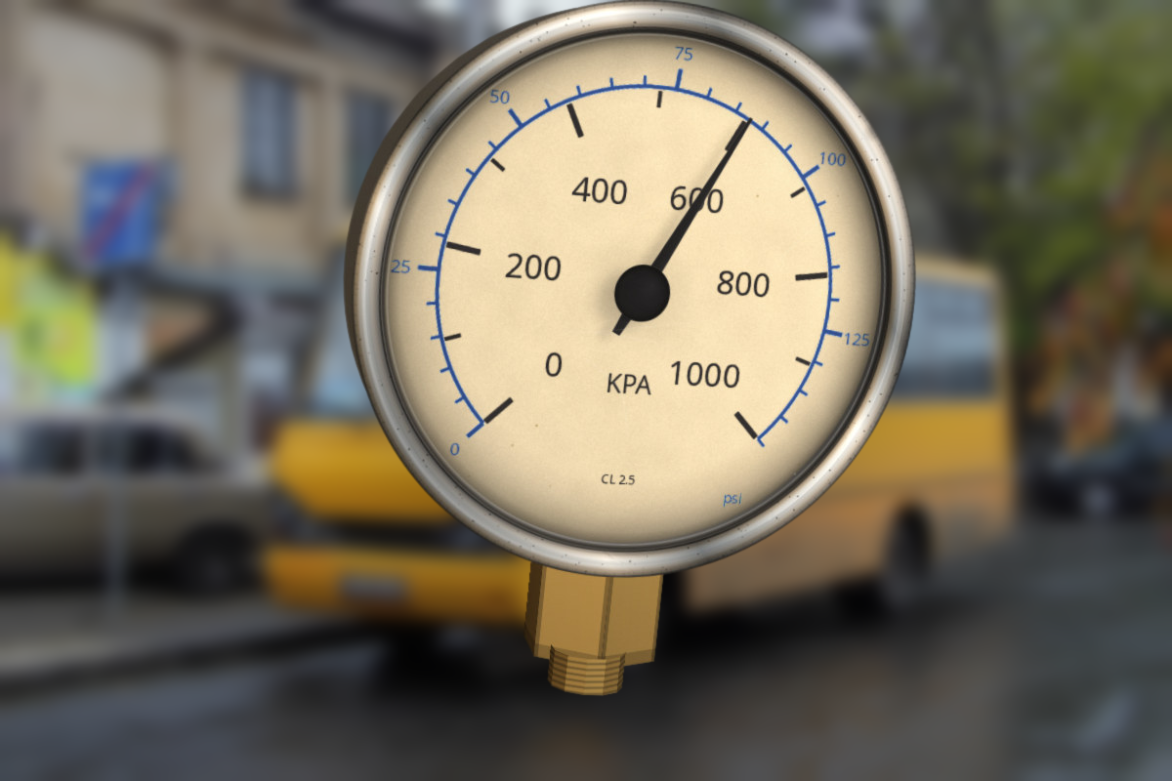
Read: 600,kPa
